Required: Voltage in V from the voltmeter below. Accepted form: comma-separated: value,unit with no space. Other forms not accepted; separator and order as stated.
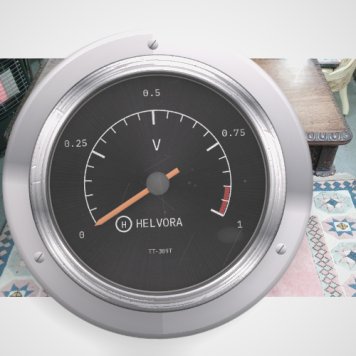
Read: 0,V
